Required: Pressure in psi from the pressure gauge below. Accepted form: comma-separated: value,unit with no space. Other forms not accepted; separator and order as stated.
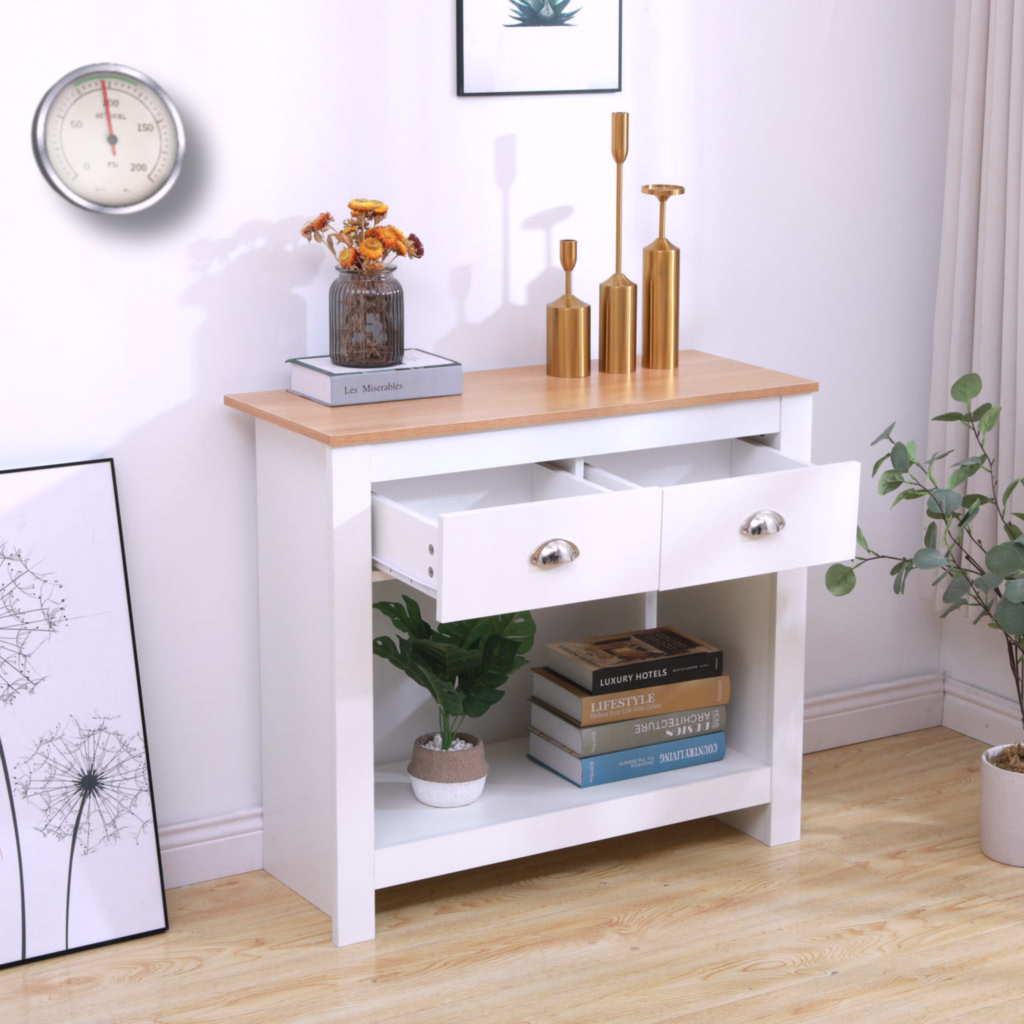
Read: 95,psi
